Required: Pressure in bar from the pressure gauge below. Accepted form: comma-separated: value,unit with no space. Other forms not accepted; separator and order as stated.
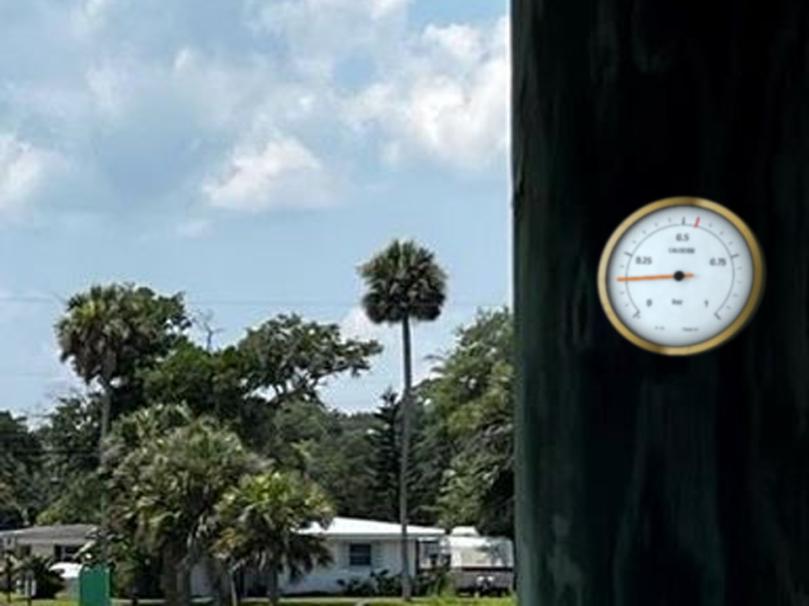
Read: 0.15,bar
